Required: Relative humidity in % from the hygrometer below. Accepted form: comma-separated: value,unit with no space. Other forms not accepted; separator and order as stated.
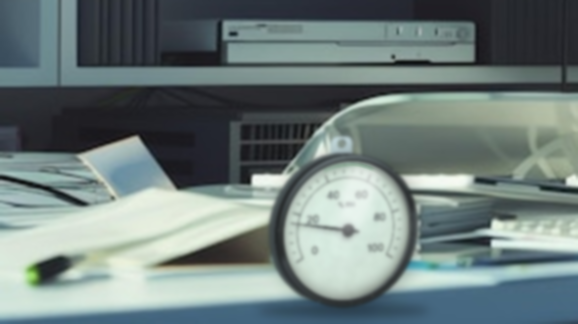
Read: 16,%
